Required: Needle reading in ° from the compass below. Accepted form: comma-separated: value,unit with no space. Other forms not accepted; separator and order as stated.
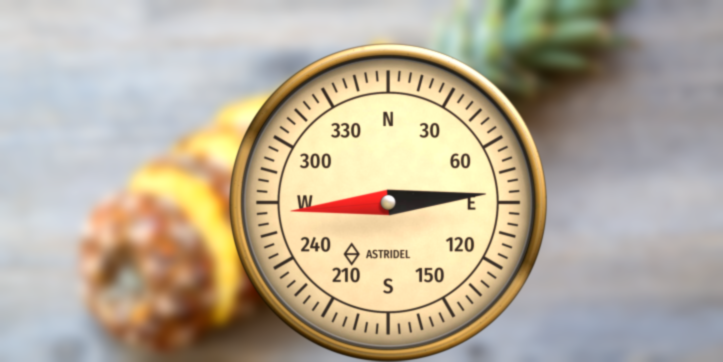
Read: 265,°
